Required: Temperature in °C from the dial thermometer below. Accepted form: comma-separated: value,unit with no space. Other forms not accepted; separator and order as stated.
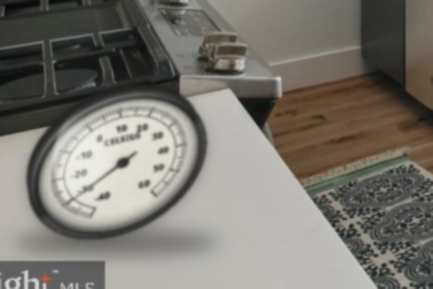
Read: -30,°C
